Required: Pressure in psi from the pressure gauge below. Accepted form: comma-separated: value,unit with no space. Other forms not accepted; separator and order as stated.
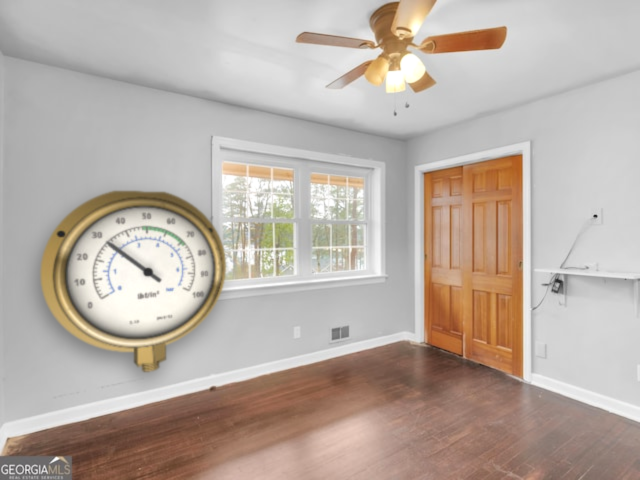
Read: 30,psi
